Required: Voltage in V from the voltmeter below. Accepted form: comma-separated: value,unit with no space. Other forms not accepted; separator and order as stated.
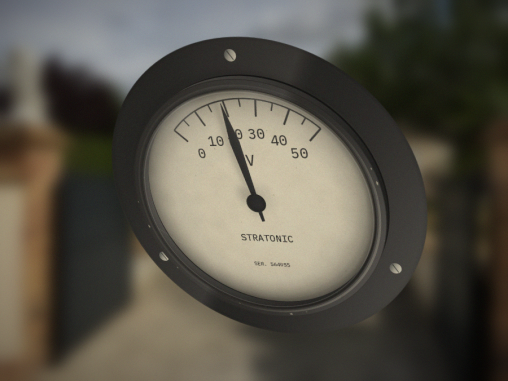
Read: 20,V
